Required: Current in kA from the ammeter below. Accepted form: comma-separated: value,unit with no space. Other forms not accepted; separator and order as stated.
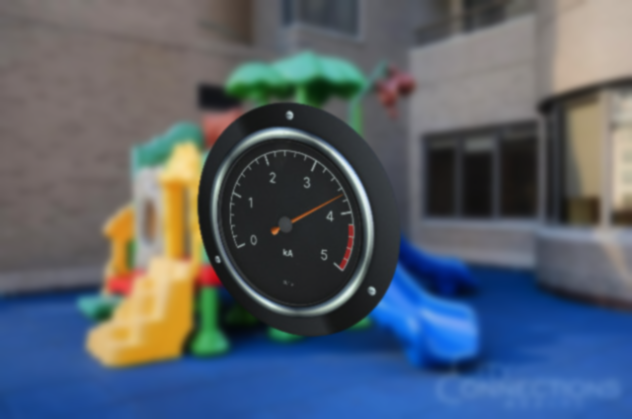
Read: 3.7,kA
